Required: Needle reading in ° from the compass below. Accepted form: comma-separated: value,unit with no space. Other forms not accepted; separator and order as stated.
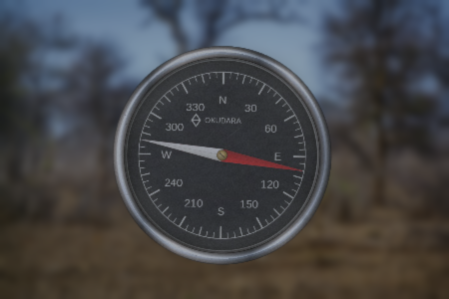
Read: 100,°
